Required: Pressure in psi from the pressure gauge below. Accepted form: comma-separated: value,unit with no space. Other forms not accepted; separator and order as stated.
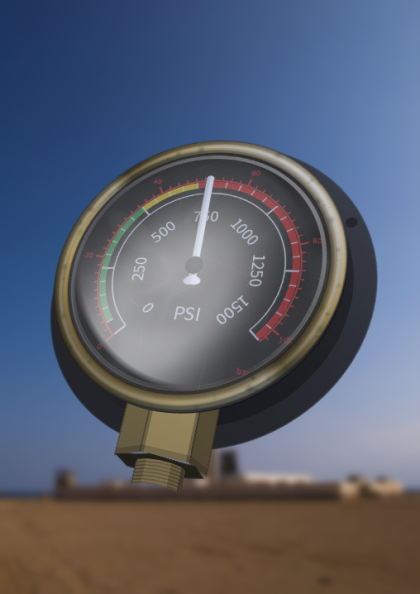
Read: 750,psi
